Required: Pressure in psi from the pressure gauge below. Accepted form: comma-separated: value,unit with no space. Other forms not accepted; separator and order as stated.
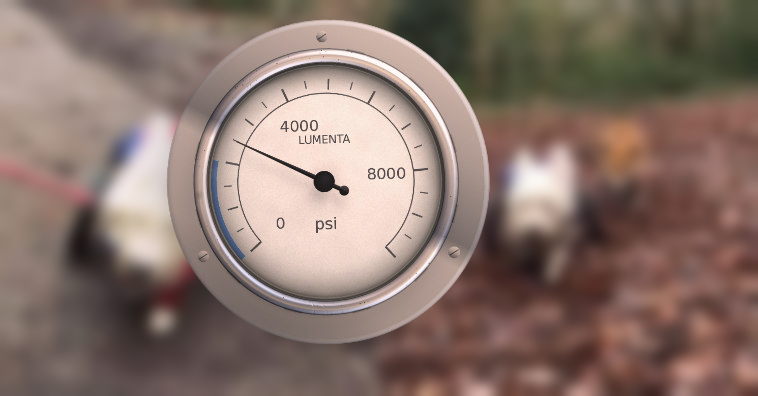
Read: 2500,psi
